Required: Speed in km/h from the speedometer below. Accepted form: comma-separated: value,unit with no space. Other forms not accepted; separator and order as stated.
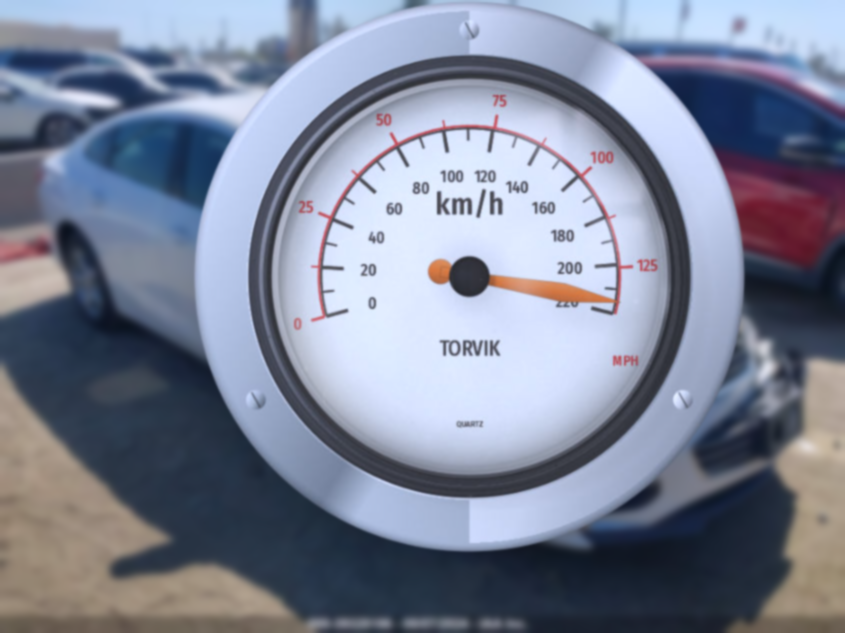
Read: 215,km/h
